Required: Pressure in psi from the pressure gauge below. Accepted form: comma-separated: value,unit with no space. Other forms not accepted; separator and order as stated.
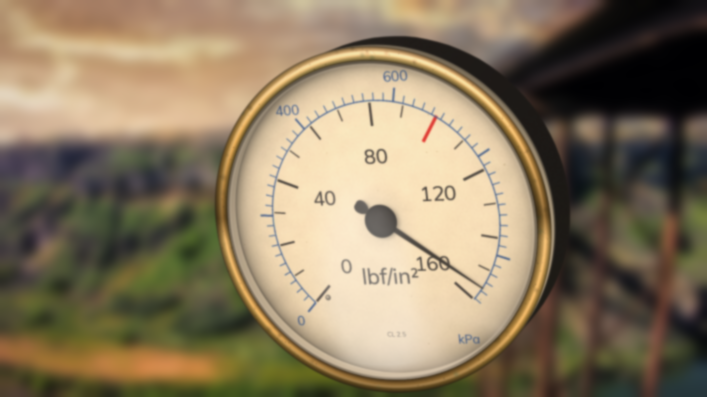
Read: 155,psi
